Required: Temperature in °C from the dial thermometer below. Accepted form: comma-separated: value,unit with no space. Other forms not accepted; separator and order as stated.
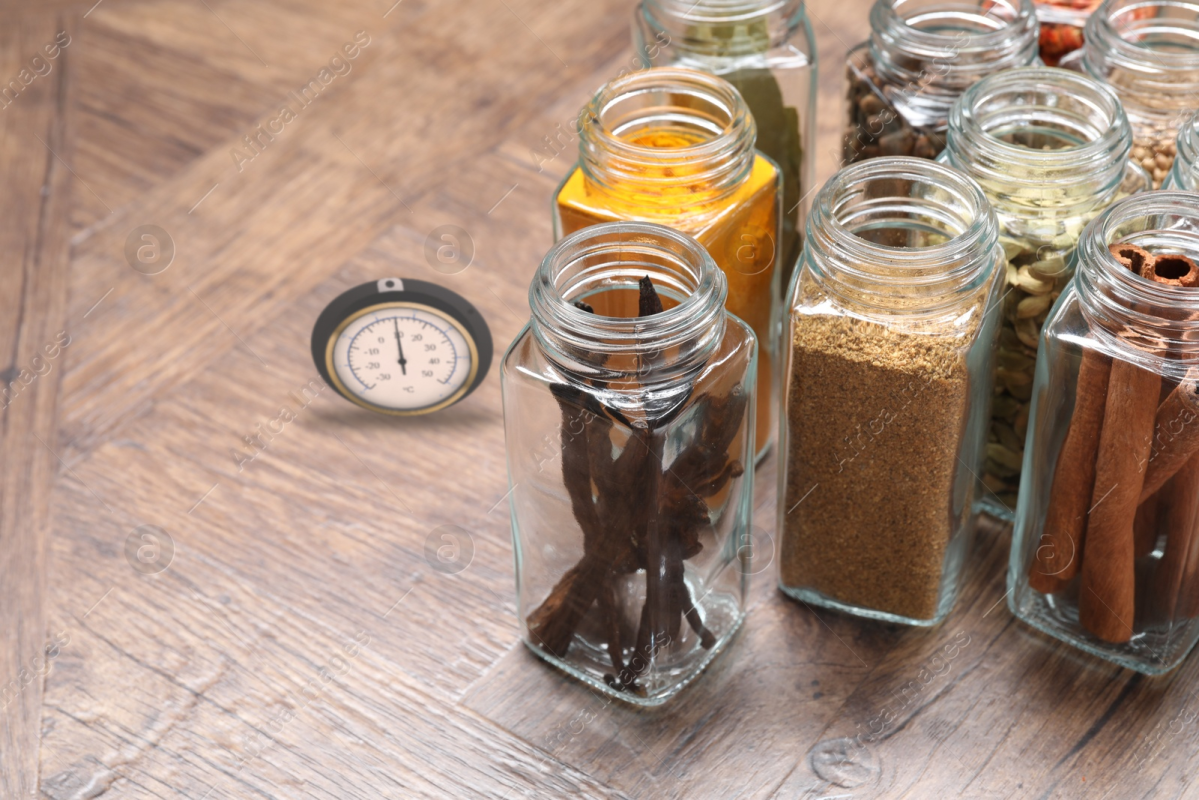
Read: 10,°C
